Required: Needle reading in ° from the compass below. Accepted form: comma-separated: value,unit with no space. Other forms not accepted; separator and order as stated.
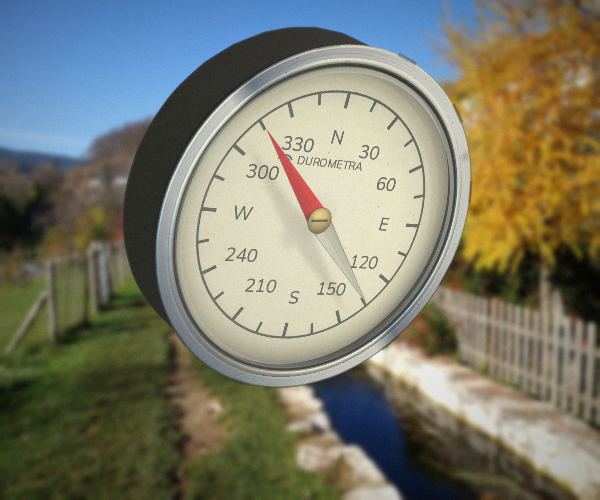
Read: 315,°
